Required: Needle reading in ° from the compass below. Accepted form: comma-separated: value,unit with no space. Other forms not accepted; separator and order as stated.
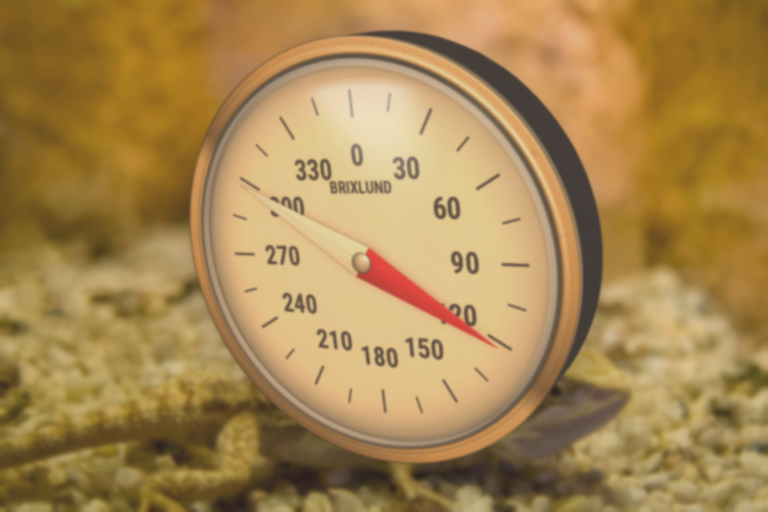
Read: 120,°
